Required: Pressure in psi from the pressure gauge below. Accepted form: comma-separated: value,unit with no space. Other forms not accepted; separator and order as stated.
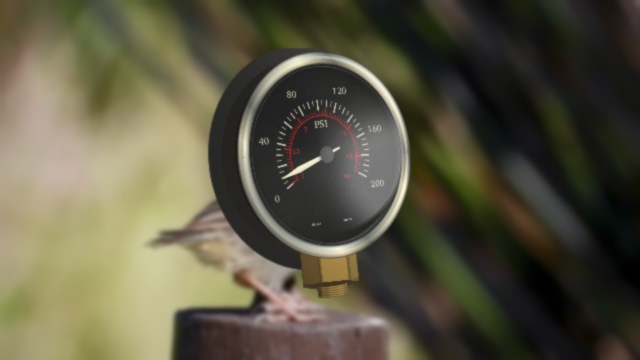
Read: 10,psi
